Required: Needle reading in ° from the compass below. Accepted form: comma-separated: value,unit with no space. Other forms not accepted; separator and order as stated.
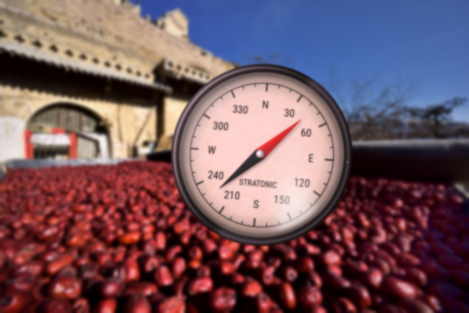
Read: 45,°
